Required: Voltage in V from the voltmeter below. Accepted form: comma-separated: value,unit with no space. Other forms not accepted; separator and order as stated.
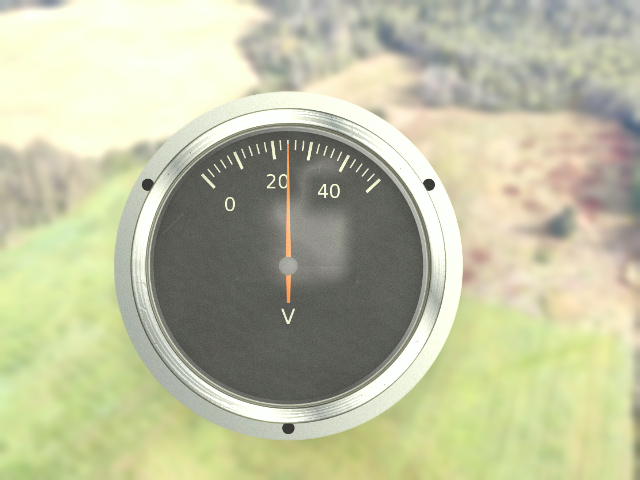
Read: 24,V
